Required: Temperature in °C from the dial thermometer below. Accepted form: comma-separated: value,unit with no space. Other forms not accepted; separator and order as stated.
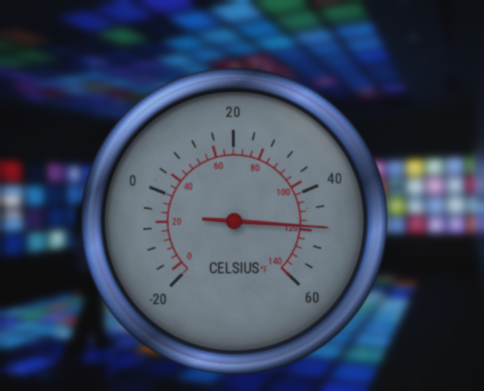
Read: 48,°C
